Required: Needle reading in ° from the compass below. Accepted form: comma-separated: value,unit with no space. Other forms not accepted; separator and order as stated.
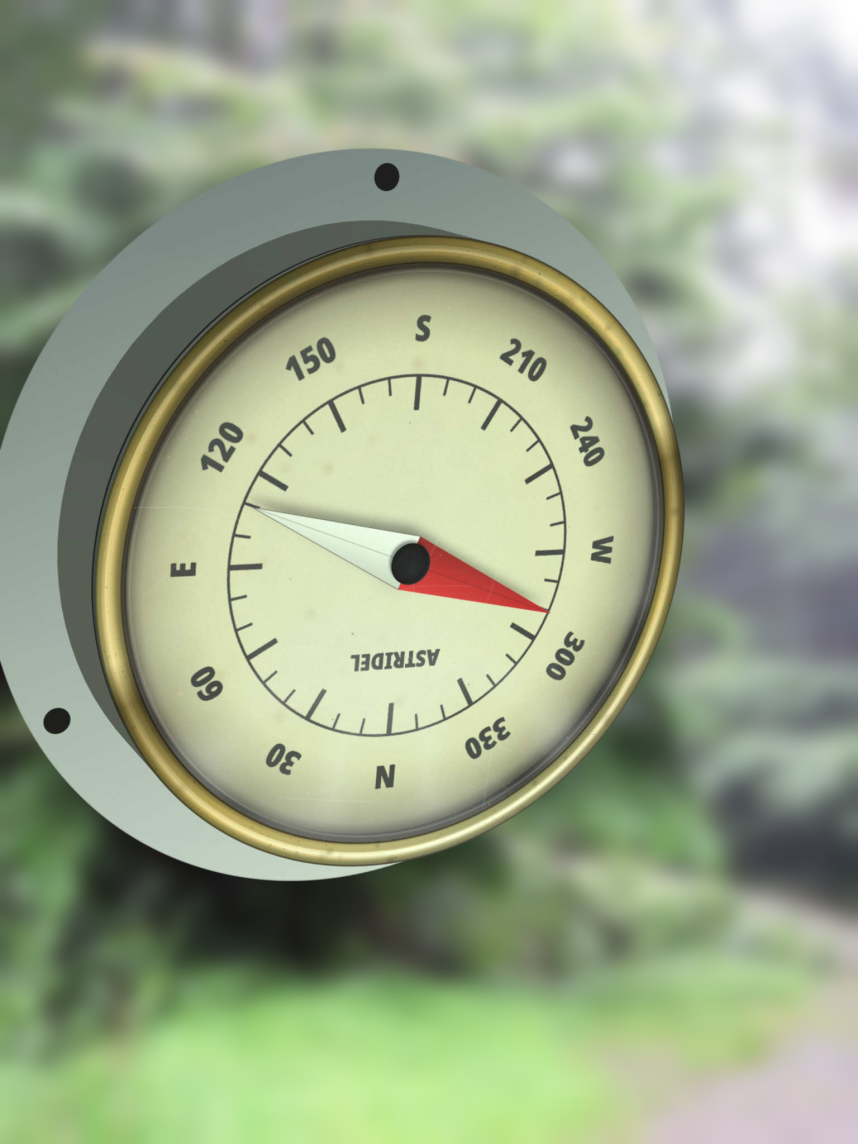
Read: 290,°
